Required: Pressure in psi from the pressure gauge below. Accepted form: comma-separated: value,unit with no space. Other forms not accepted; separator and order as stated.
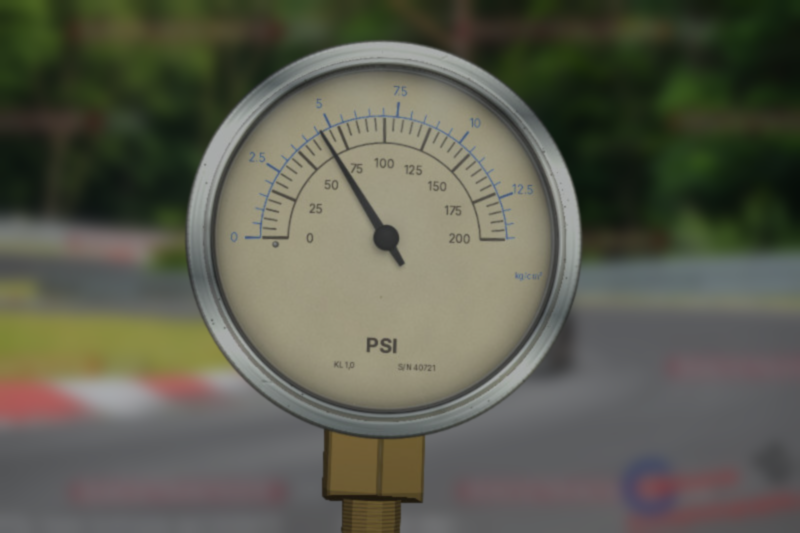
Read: 65,psi
